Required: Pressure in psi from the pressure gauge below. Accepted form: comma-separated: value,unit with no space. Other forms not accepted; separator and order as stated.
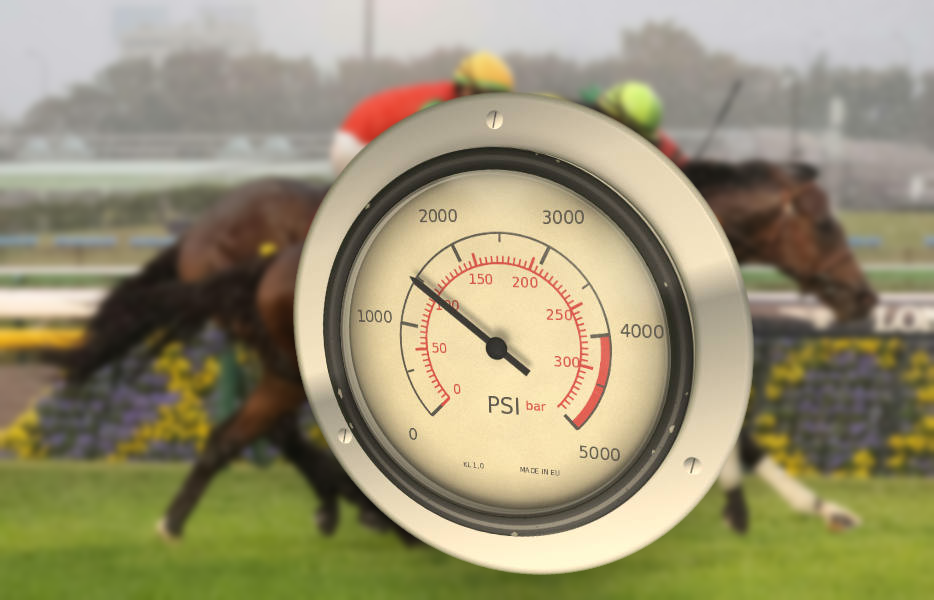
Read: 1500,psi
